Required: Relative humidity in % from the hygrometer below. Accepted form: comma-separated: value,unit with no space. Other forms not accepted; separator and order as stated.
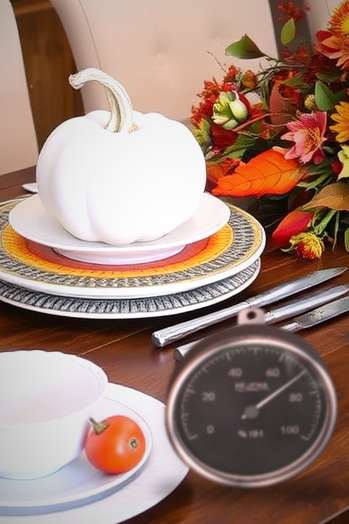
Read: 70,%
